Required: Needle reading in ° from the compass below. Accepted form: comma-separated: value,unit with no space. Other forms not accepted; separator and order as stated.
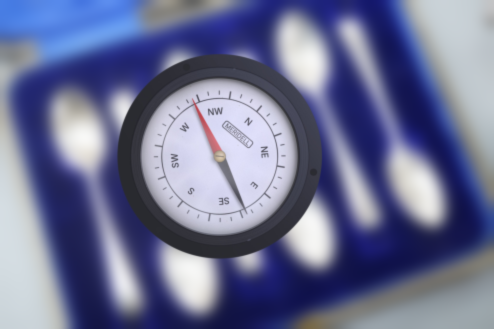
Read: 295,°
